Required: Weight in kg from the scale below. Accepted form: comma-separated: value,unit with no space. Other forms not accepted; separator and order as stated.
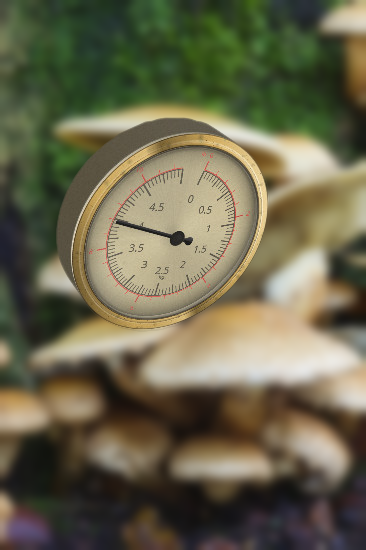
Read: 4,kg
